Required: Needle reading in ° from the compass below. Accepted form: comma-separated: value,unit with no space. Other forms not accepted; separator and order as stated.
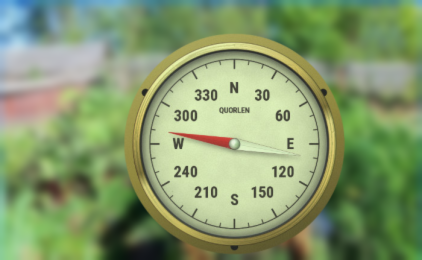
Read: 280,°
